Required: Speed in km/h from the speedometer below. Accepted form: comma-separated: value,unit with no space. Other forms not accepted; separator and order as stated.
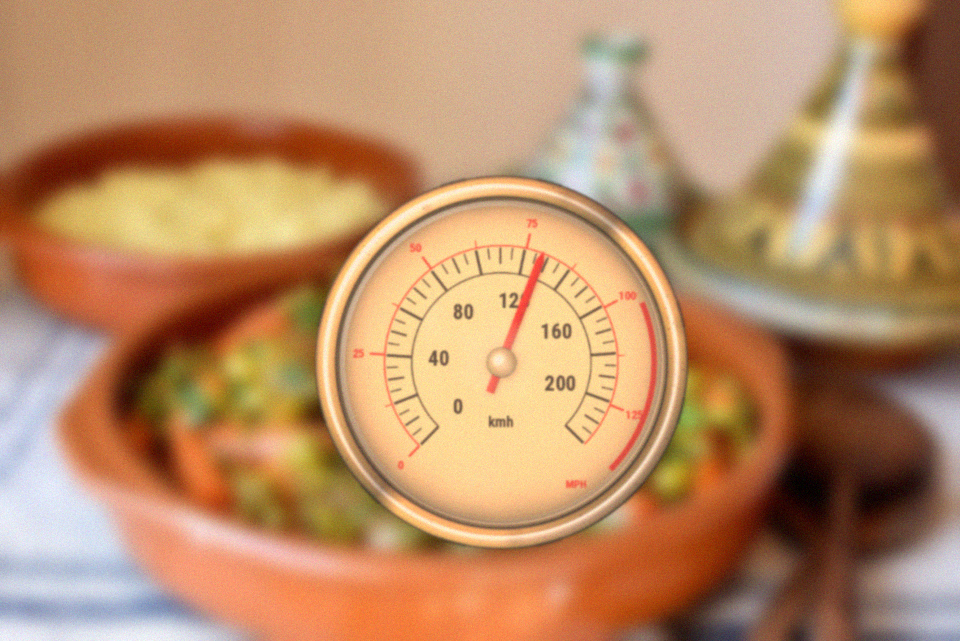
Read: 127.5,km/h
